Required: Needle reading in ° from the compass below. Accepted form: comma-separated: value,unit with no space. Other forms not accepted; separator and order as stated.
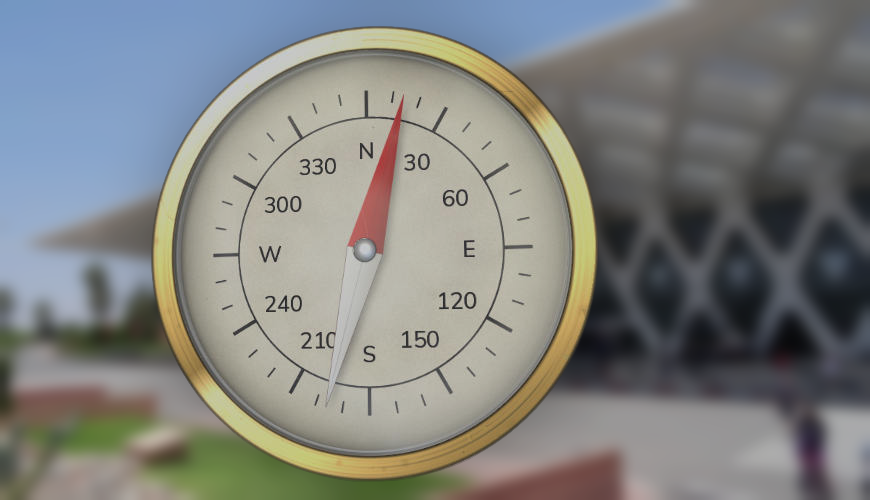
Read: 15,°
